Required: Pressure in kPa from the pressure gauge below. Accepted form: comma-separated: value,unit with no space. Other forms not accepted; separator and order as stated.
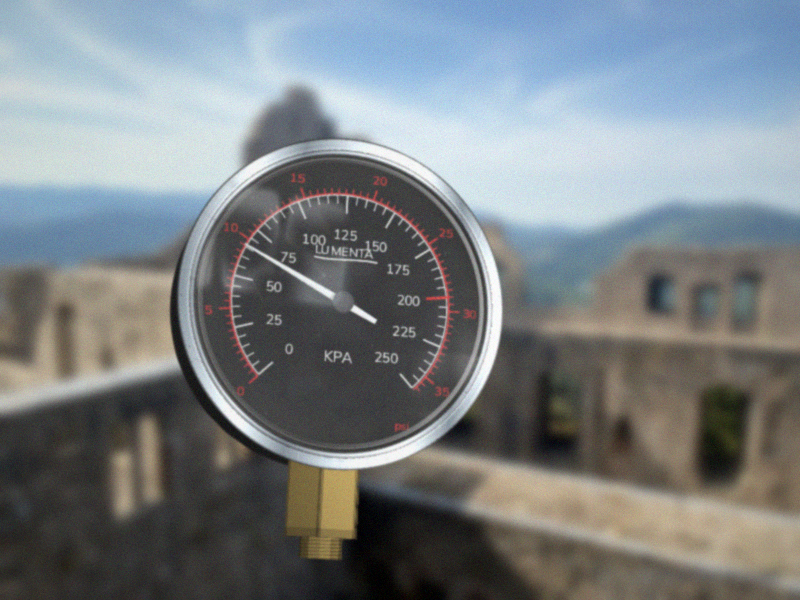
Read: 65,kPa
